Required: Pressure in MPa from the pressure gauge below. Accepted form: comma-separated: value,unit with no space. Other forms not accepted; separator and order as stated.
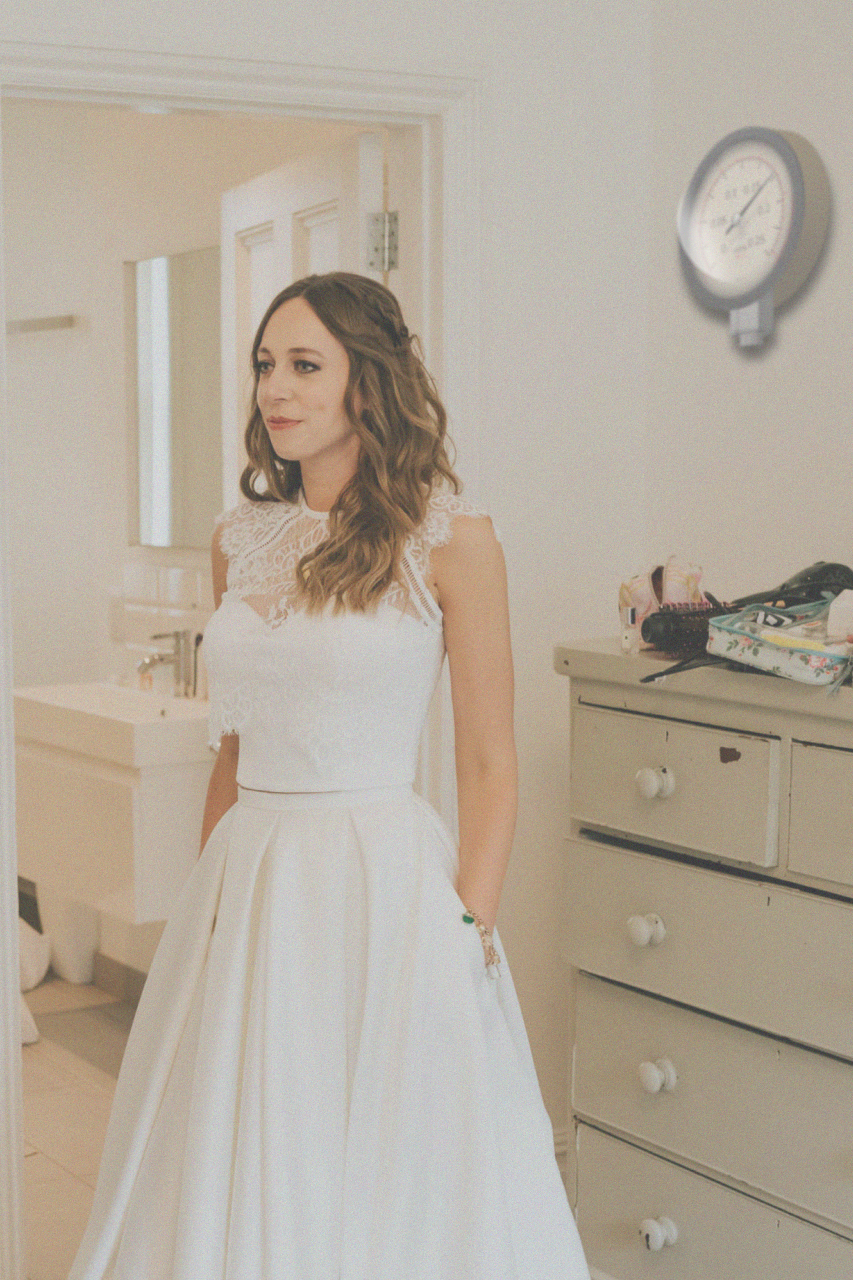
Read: 0.175,MPa
